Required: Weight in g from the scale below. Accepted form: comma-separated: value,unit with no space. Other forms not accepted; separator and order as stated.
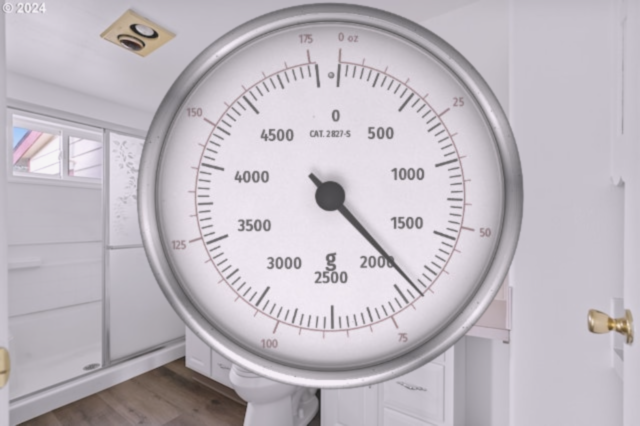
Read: 1900,g
